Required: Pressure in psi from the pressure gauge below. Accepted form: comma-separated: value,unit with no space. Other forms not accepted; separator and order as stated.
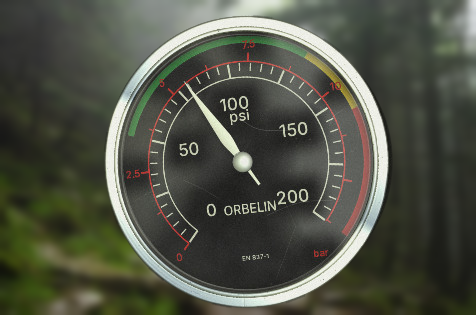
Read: 80,psi
